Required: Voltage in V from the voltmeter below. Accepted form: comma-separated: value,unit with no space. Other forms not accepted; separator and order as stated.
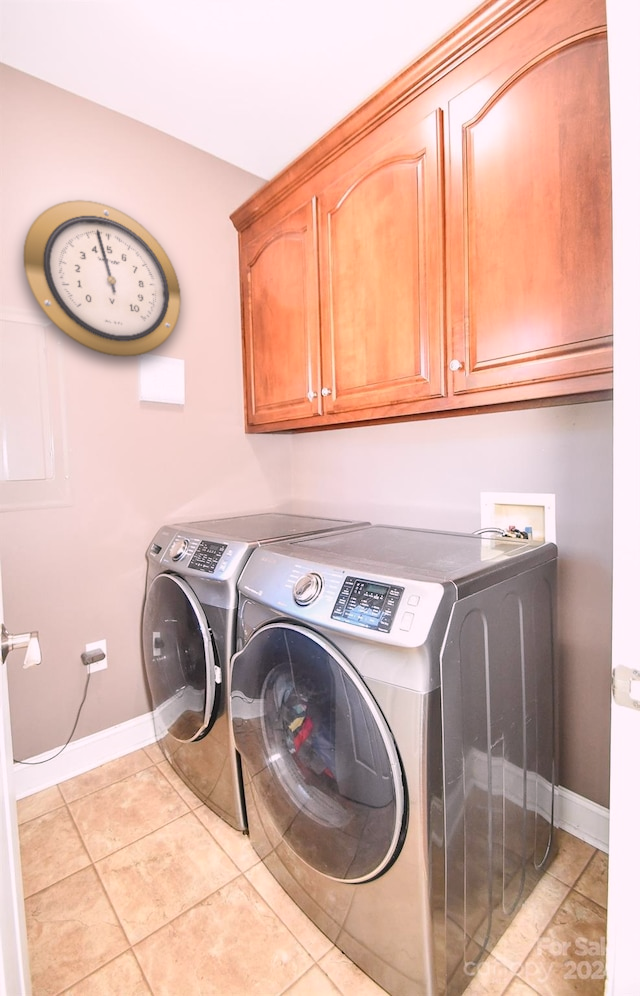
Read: 4.5,V
